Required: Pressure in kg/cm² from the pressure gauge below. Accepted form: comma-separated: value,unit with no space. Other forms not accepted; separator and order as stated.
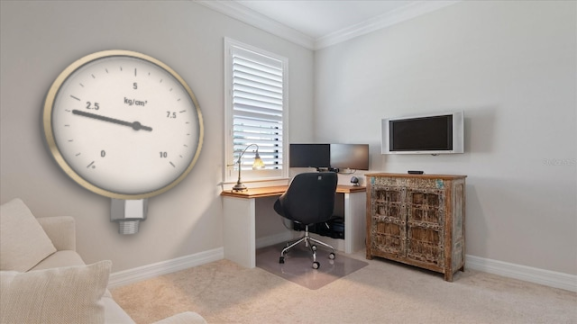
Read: 2,kg/cm²
